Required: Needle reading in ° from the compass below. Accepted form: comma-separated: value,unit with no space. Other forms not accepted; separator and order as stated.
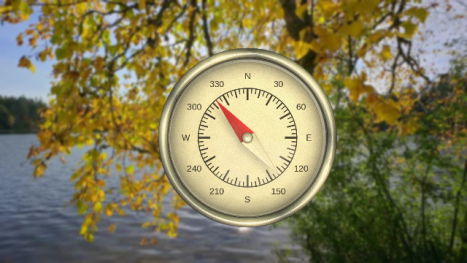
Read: 320,°
